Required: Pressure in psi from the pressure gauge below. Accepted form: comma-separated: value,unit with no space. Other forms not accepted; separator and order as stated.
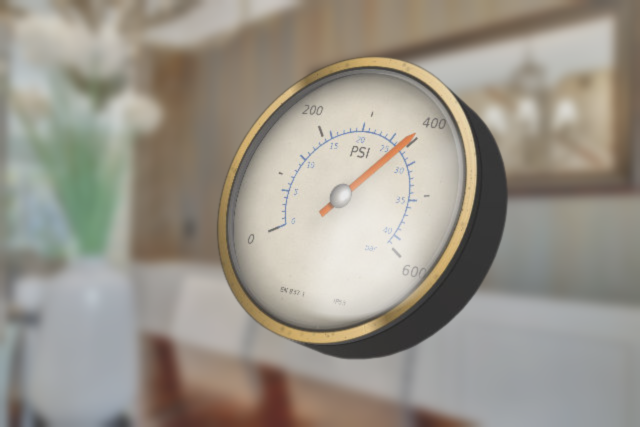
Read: 400,psi
